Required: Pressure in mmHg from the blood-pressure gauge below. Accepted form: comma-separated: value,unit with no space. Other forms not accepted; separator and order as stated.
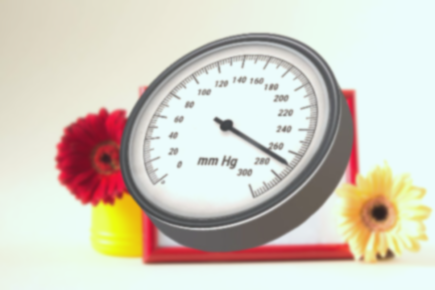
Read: 270,mmHg
